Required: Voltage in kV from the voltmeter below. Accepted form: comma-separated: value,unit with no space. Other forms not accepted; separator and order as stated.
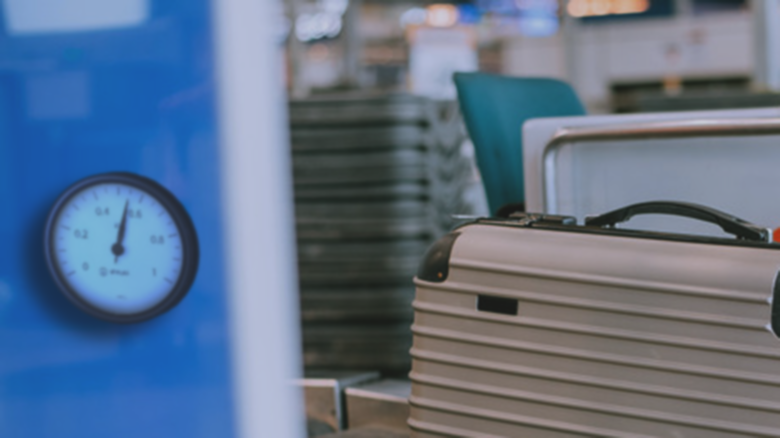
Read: 0.55,kV
